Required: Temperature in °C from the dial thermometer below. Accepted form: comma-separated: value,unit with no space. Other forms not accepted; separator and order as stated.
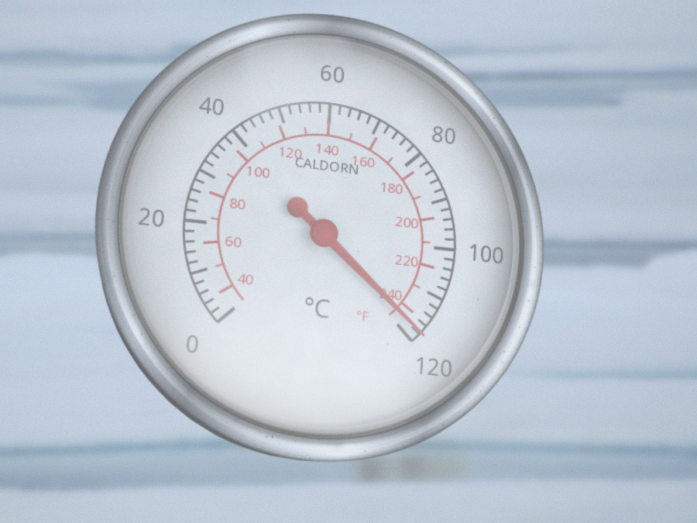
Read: 118,°C
